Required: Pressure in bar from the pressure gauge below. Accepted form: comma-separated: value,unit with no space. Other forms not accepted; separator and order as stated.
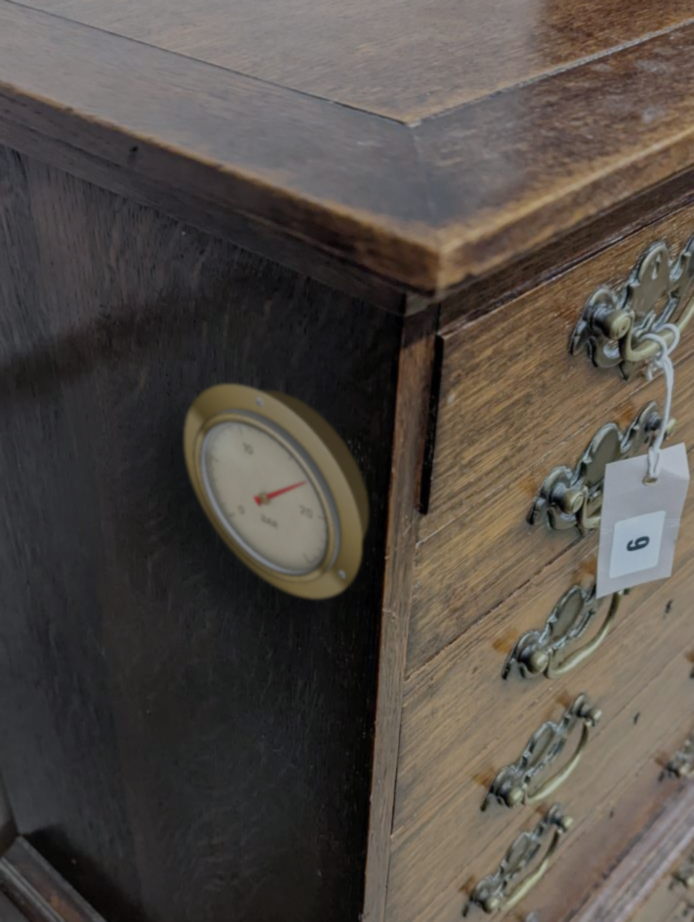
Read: 17,bar
